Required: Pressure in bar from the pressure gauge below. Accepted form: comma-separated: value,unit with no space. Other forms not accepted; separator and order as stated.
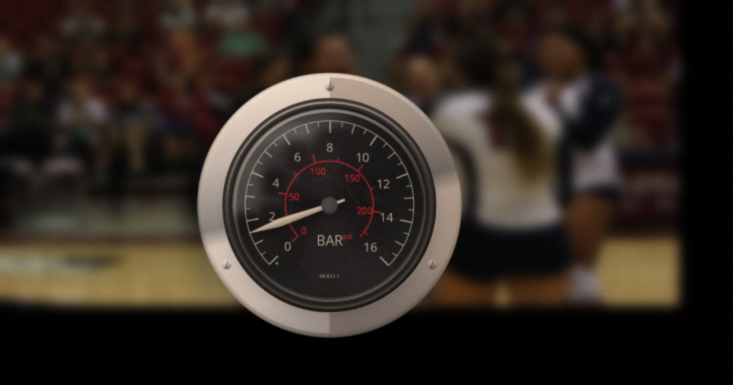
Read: 1.5,bar
